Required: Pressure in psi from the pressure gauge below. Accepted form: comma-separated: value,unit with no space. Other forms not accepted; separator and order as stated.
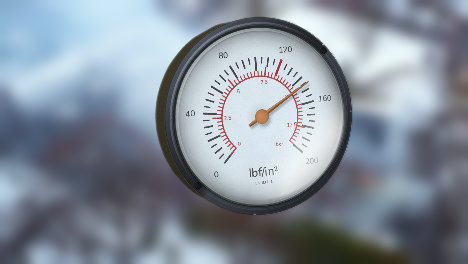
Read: 145,psi
